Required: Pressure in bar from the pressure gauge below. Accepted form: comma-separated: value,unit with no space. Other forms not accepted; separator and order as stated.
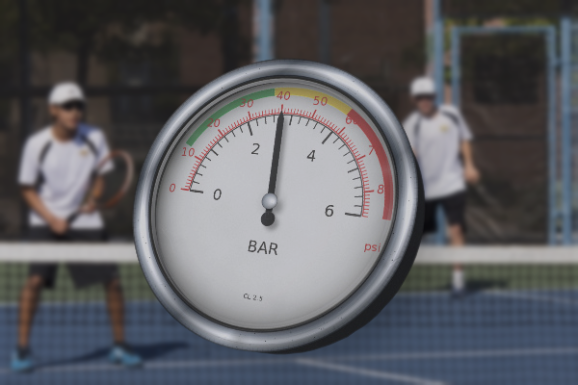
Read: 2.8,bar
